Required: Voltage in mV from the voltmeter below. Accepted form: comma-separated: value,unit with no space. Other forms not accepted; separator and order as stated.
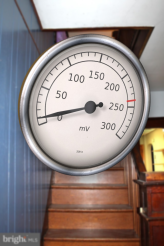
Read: 10,mV
